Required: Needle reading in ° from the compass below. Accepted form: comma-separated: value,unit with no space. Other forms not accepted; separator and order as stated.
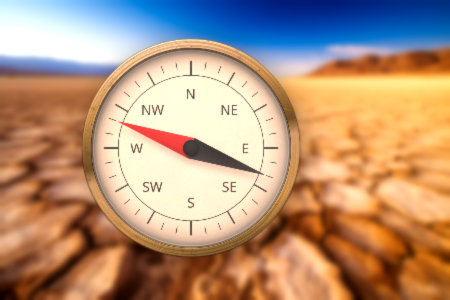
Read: 290,°
